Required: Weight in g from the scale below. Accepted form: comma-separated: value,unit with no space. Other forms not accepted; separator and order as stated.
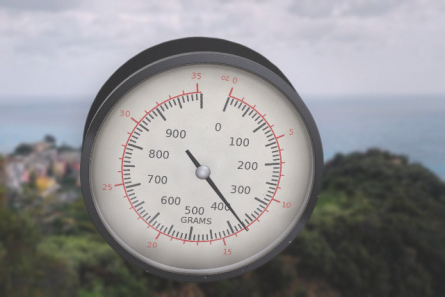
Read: 370,g
